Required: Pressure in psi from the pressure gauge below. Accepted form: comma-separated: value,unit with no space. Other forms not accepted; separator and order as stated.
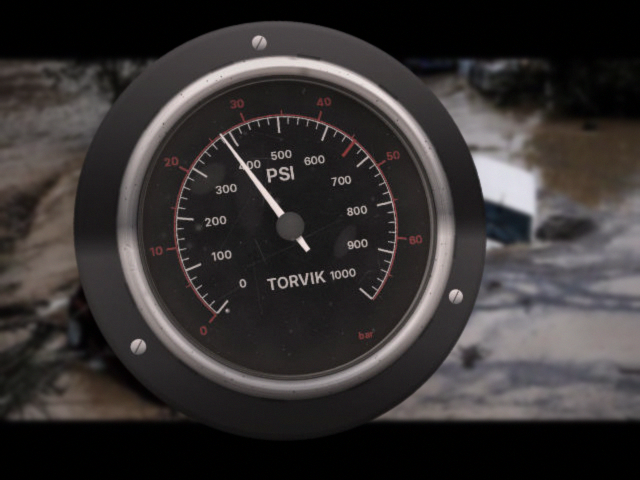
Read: 380,psi
